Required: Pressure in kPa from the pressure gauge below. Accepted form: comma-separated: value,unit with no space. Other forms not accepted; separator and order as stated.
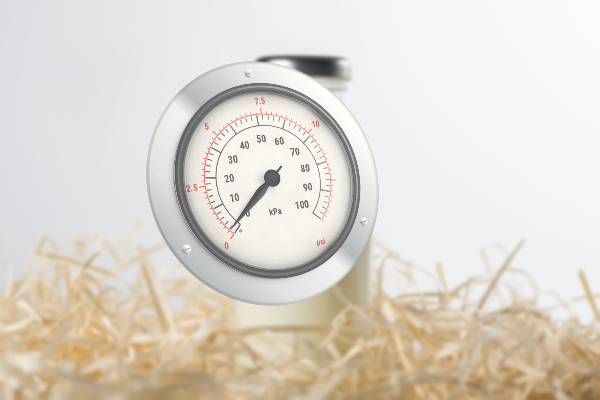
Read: 2,kPa
